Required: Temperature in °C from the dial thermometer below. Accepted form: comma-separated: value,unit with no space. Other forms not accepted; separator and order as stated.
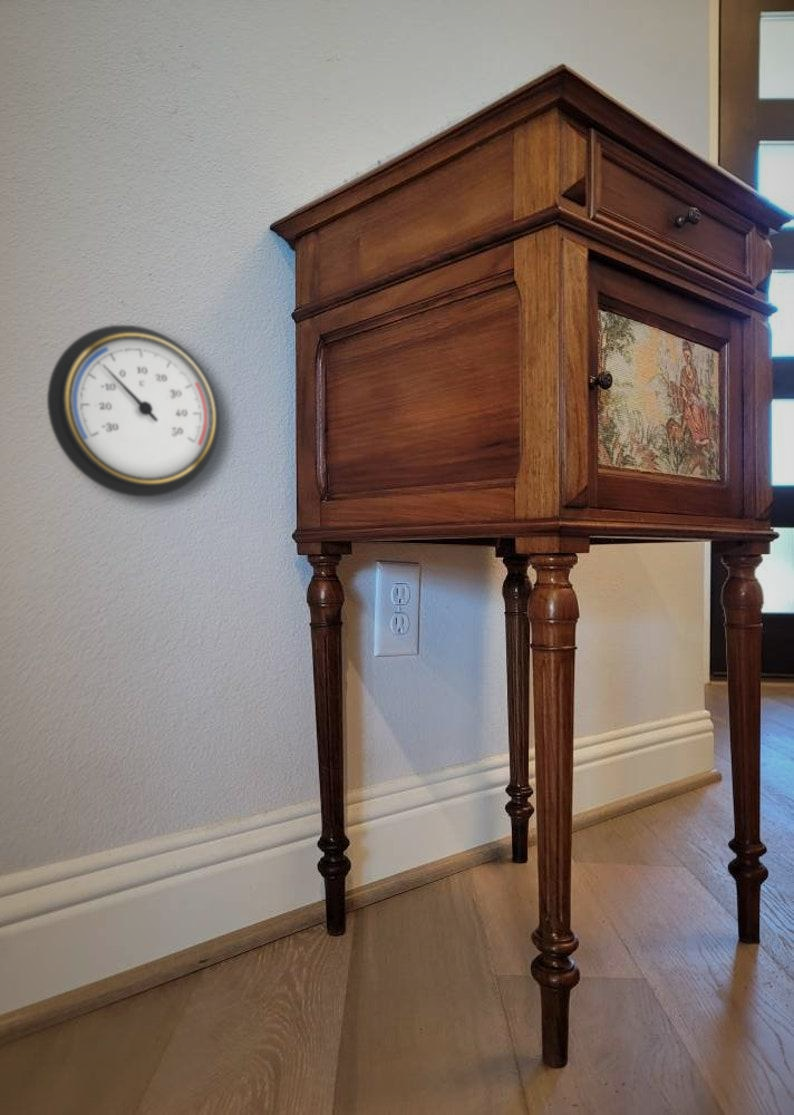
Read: -5,°C
